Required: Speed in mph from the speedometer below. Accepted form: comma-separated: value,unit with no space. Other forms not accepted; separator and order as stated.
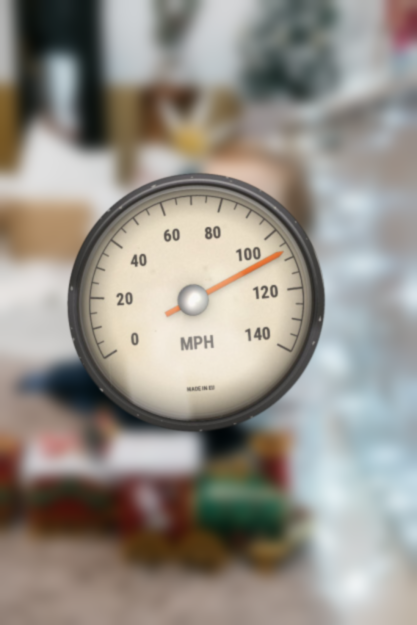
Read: 107.5,mph
